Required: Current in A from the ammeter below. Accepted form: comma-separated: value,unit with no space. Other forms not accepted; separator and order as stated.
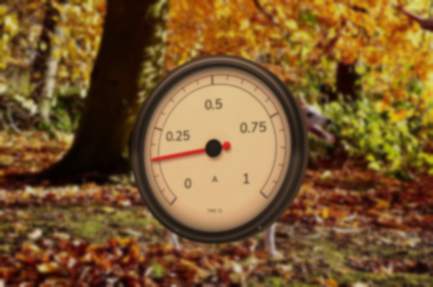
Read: 0.15,A
